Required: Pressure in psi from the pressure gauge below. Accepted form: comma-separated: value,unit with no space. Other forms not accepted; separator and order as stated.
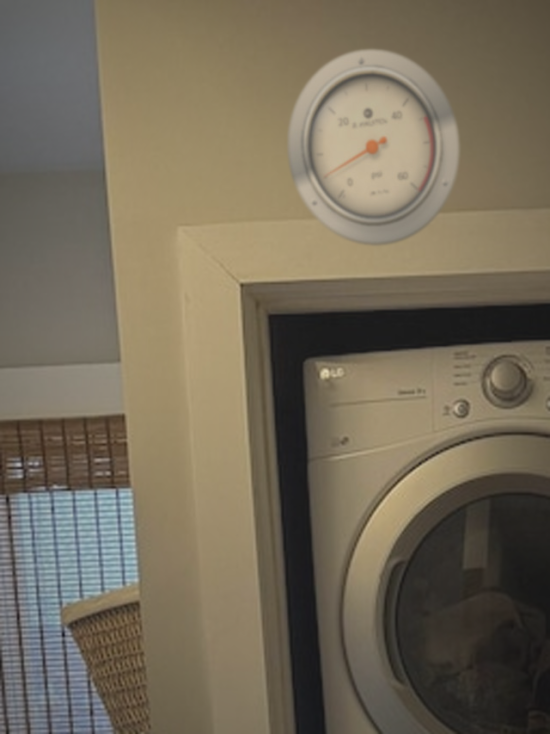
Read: 5,psi
